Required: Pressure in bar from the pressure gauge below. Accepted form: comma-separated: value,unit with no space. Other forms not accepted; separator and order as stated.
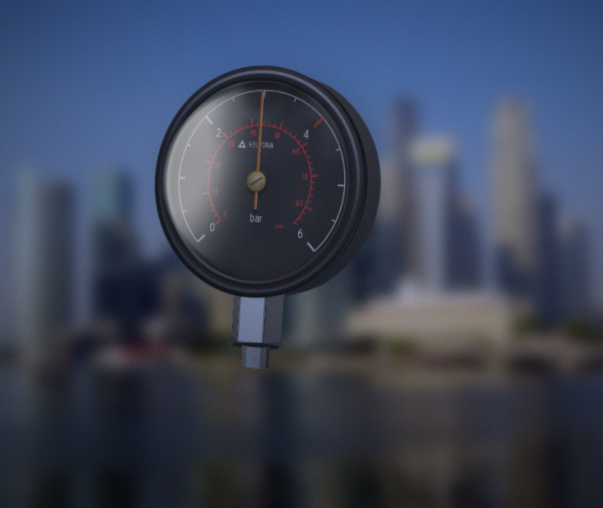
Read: 3,bar
